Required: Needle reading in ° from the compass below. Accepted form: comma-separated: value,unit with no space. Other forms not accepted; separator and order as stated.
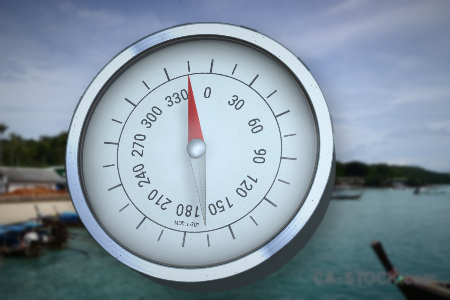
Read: 345,°
